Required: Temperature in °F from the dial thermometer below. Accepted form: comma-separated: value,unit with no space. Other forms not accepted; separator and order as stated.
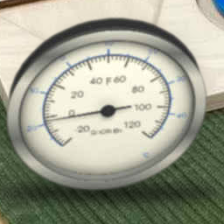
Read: 0,°F
